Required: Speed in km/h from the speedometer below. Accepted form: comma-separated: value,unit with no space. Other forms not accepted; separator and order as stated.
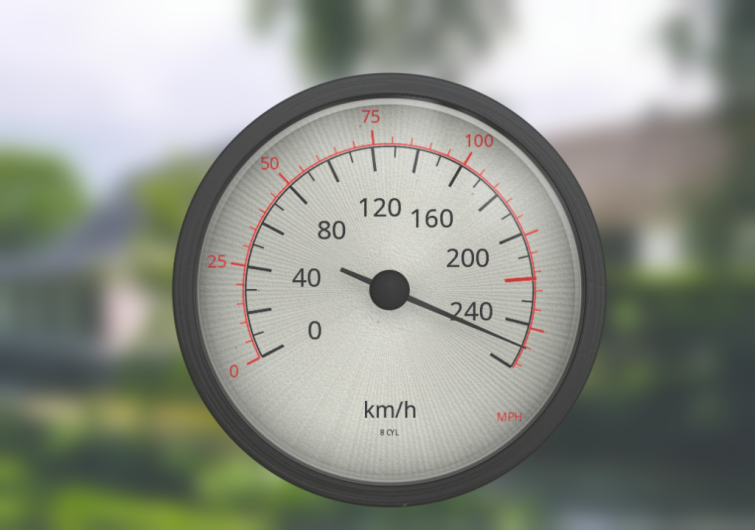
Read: 250,km/h
